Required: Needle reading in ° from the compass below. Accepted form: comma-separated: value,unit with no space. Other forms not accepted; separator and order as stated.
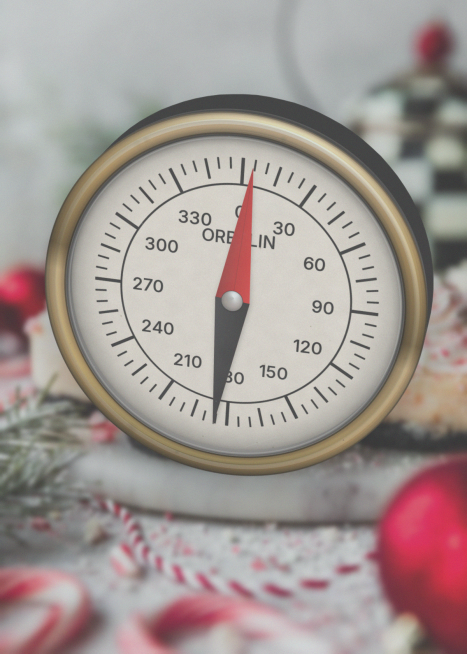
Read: 5,°
